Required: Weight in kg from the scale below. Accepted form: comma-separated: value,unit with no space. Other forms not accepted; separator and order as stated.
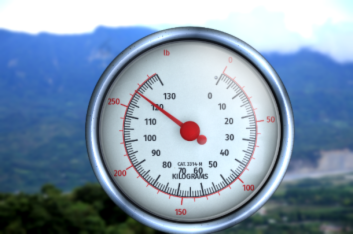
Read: 120,kg
